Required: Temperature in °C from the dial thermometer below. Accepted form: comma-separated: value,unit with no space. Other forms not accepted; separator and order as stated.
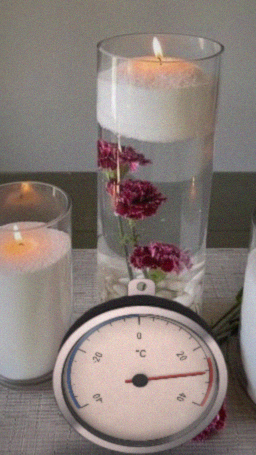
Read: 28,°C
